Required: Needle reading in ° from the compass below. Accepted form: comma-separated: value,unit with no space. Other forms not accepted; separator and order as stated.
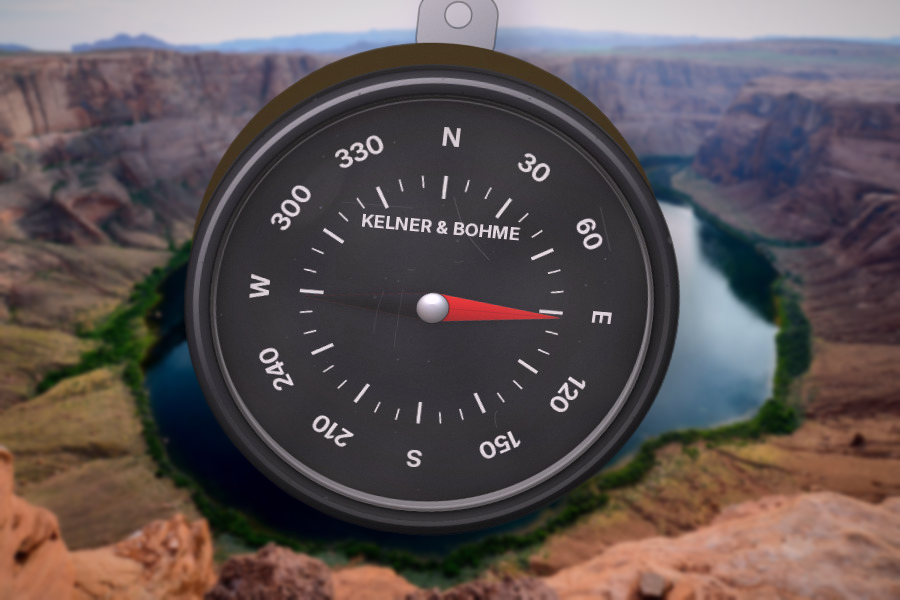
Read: 90,°
